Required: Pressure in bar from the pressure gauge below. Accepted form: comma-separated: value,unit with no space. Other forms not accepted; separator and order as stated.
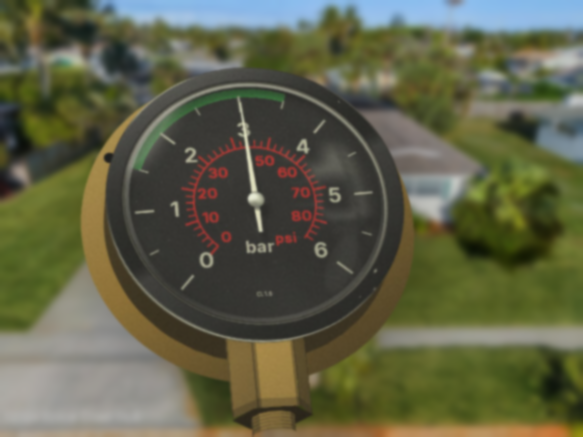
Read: 3,bar
